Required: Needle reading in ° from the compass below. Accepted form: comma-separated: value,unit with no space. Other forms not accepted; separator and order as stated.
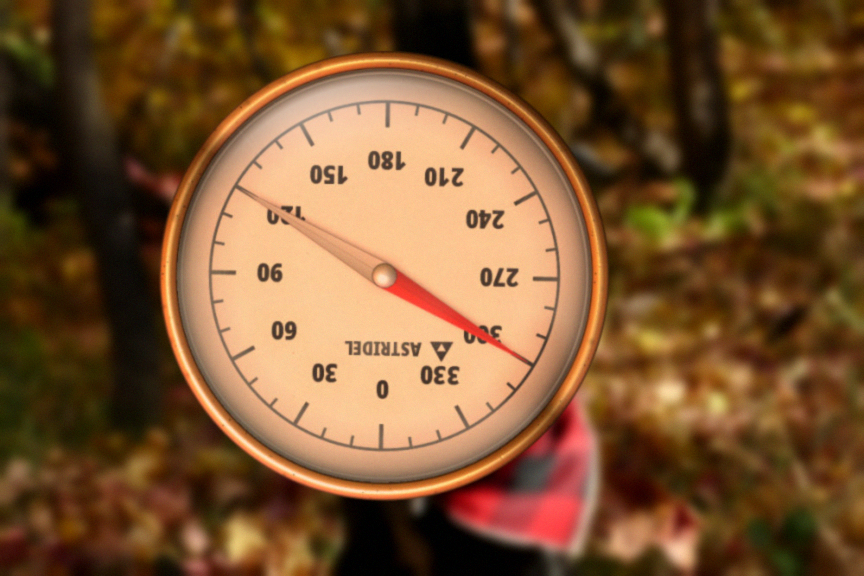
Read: 300,°
